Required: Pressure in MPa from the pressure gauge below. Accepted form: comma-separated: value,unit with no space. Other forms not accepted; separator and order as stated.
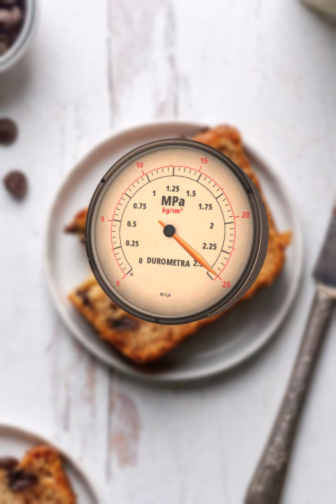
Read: 2.45,MPa
